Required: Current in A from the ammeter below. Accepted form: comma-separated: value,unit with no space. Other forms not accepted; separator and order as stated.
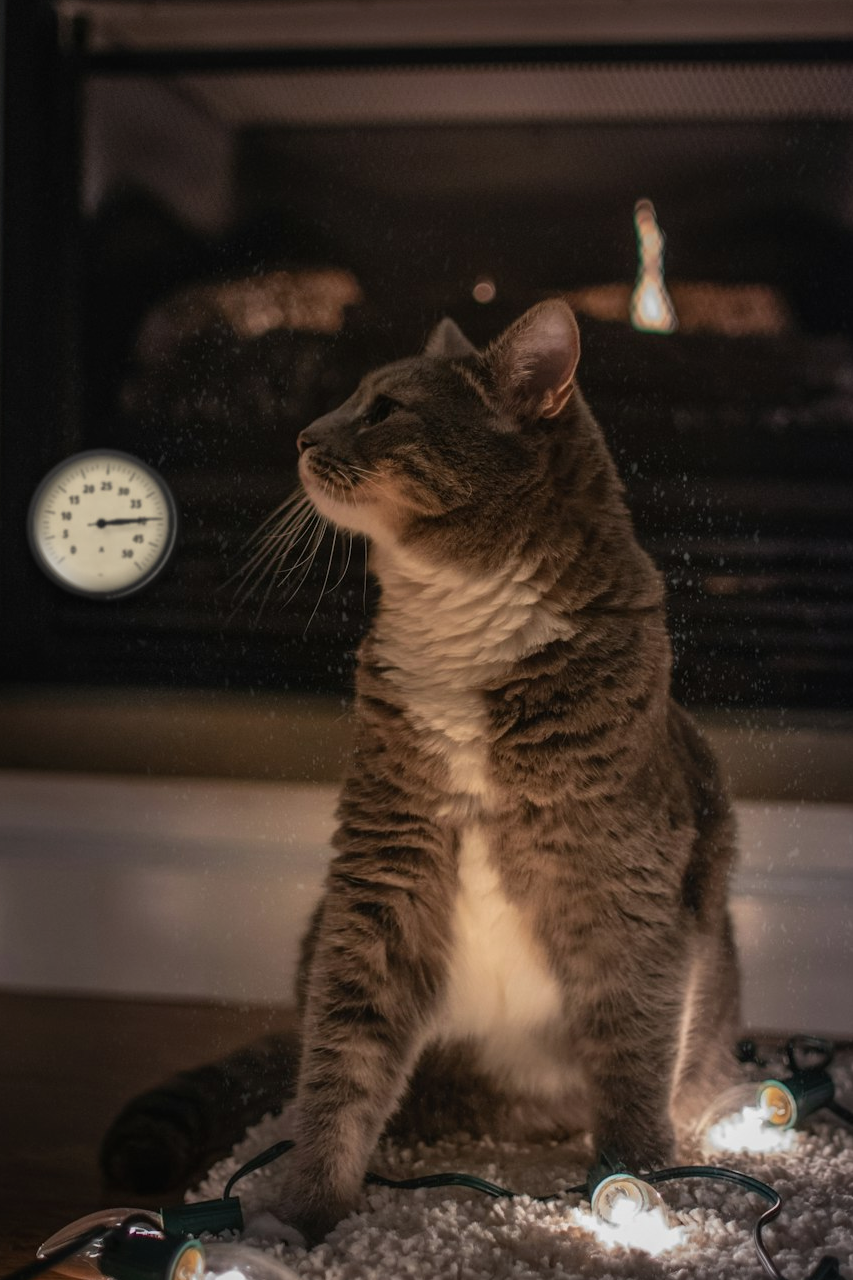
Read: 40,A
